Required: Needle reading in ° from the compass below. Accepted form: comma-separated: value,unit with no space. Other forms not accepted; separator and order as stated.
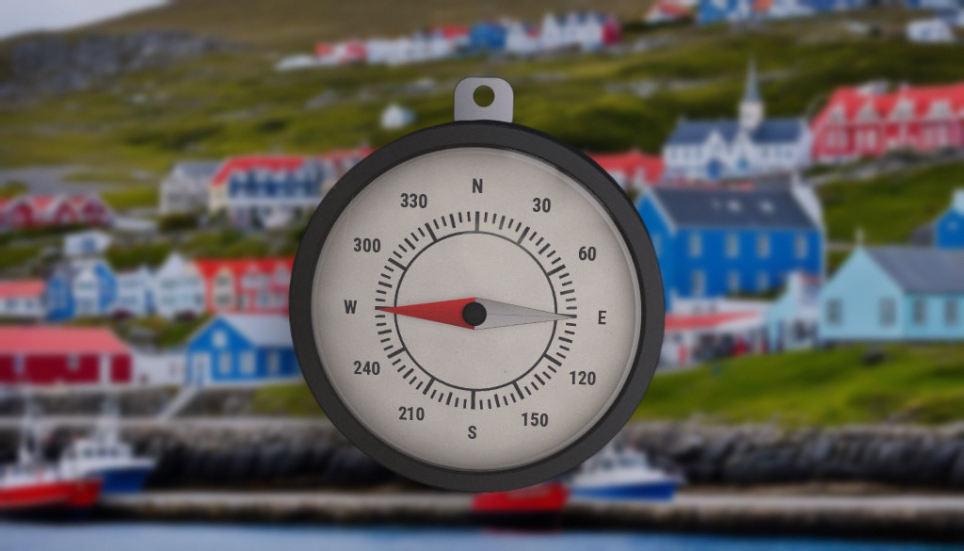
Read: 270,°
